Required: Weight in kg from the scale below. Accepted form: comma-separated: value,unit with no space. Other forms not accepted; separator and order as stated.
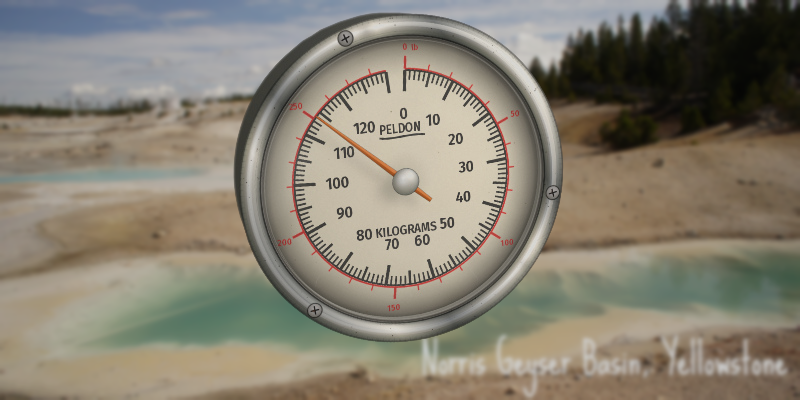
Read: 114,kg
